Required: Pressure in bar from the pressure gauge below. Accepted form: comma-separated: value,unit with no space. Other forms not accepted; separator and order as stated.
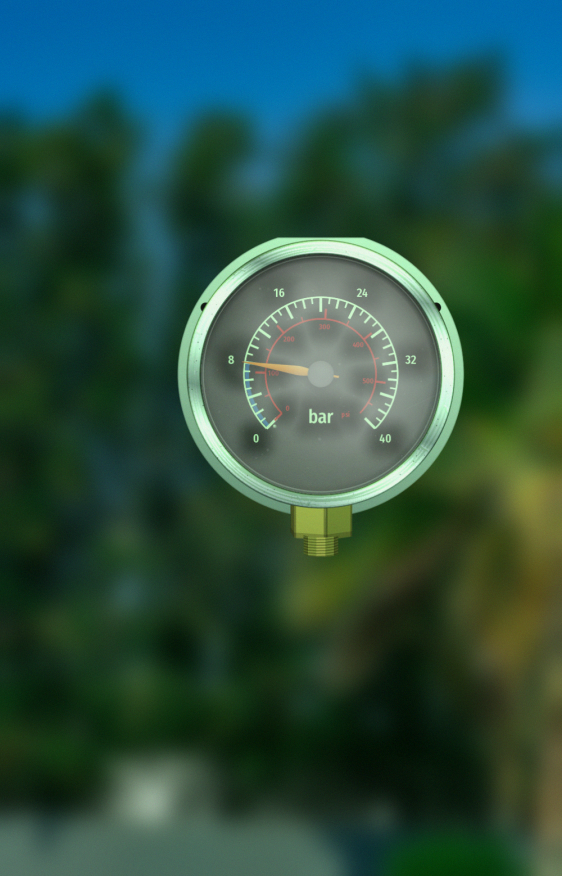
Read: 8,bar
